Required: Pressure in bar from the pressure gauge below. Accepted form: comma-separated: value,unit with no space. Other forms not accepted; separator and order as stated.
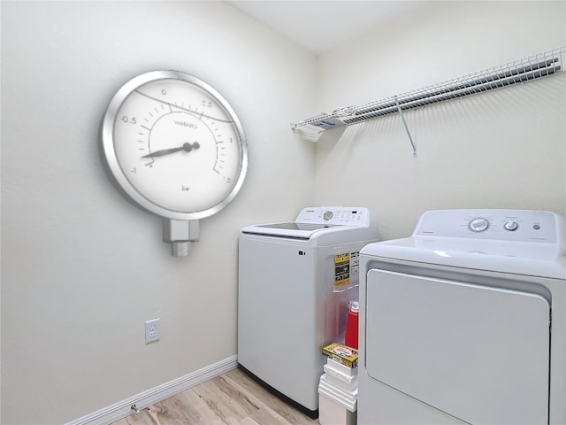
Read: -0.9,bar
